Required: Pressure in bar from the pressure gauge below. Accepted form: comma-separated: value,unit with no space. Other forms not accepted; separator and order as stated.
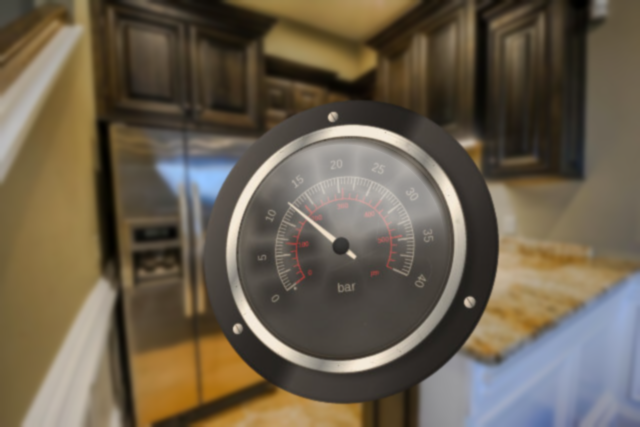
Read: 12.5,bar
